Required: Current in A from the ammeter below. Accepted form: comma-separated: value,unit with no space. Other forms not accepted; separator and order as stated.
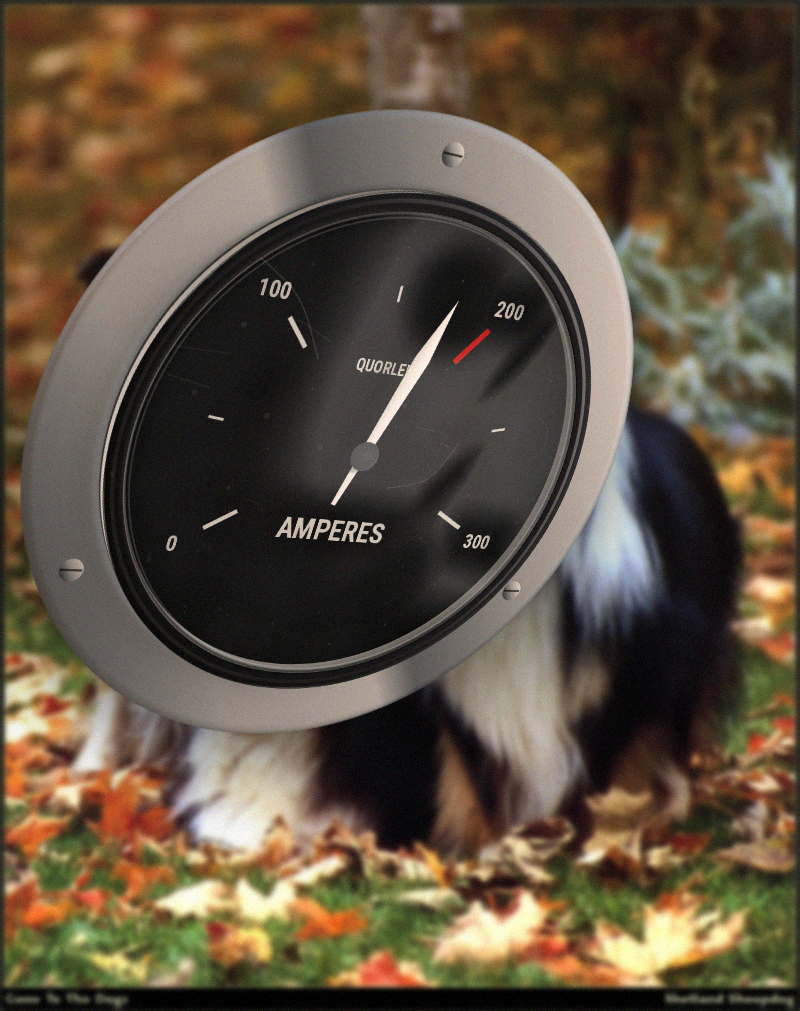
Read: 175,A
